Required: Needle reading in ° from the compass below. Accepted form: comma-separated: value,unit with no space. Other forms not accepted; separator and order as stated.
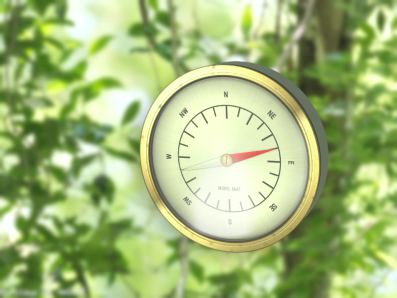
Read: 75,°
